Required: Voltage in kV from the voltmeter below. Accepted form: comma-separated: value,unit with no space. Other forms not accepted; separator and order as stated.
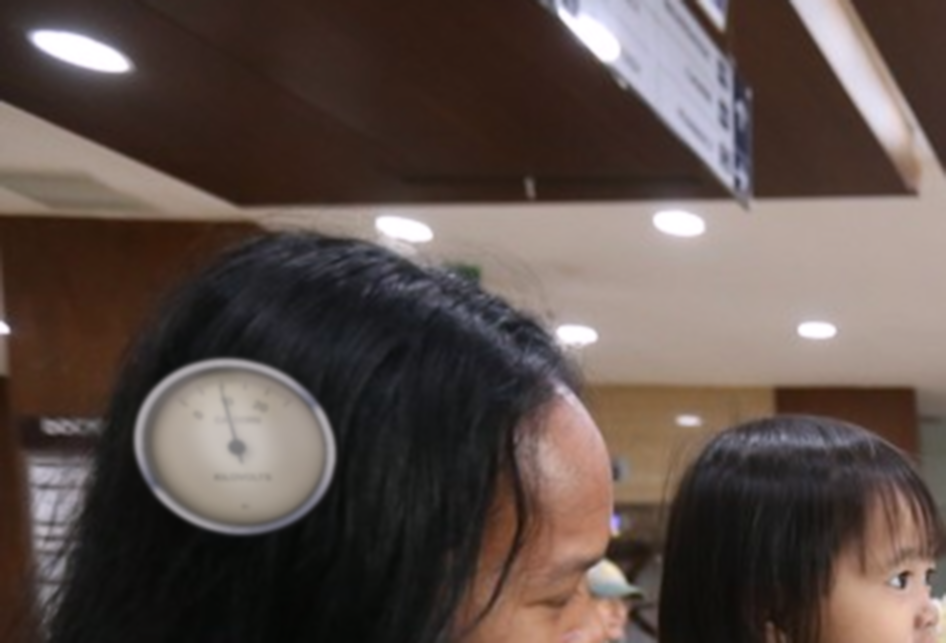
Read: 10,kV
